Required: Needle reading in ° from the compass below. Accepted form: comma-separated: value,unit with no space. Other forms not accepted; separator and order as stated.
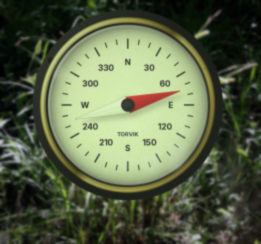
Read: 75,°
